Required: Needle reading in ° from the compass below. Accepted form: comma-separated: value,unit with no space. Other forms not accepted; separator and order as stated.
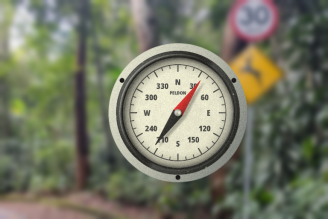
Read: 35,°
